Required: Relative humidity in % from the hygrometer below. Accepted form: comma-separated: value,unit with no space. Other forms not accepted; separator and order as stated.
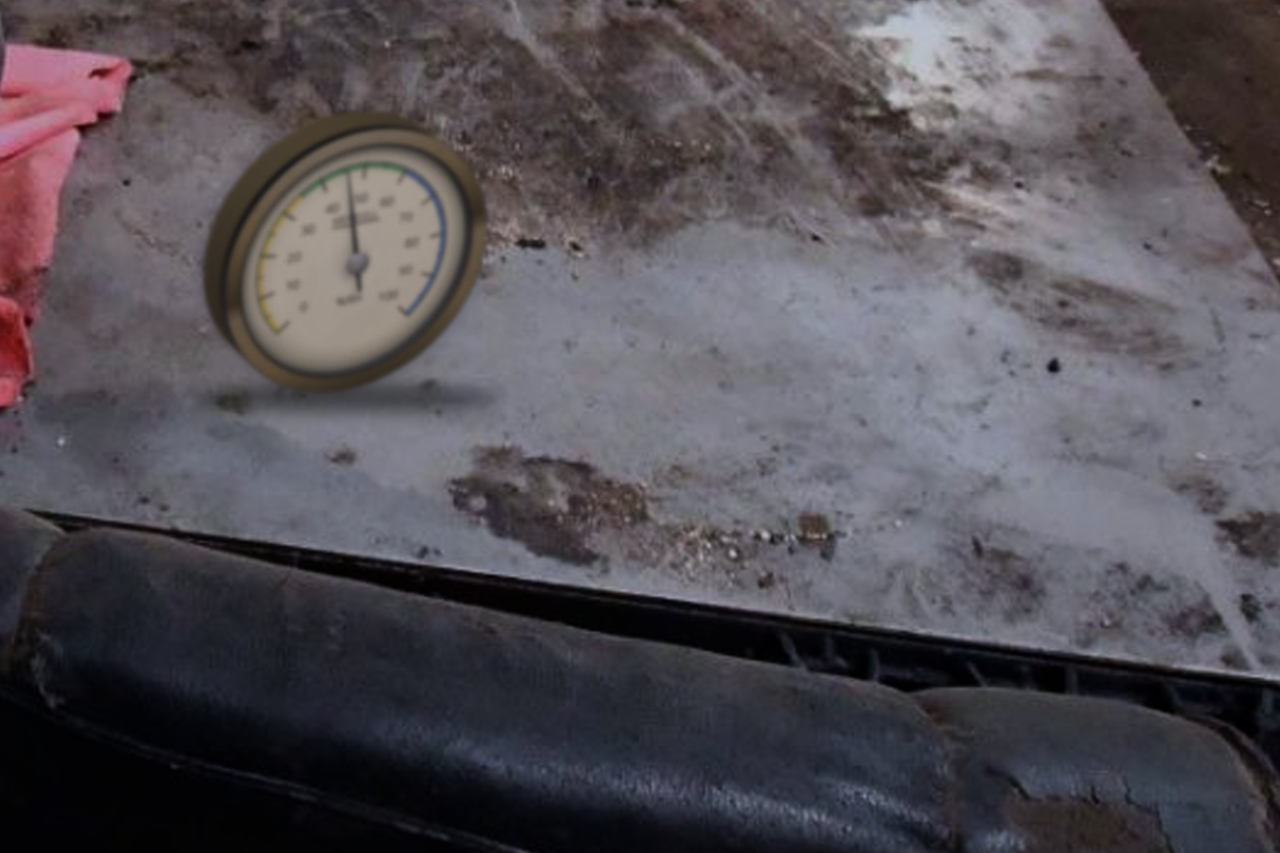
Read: 45,%
